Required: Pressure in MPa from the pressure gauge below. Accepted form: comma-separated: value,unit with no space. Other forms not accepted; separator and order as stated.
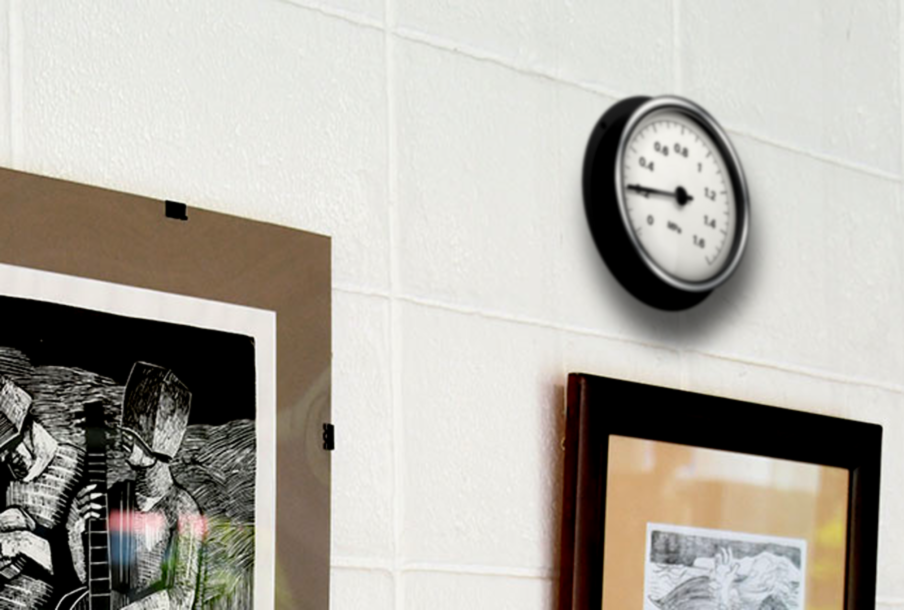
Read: 0.2,MPa
